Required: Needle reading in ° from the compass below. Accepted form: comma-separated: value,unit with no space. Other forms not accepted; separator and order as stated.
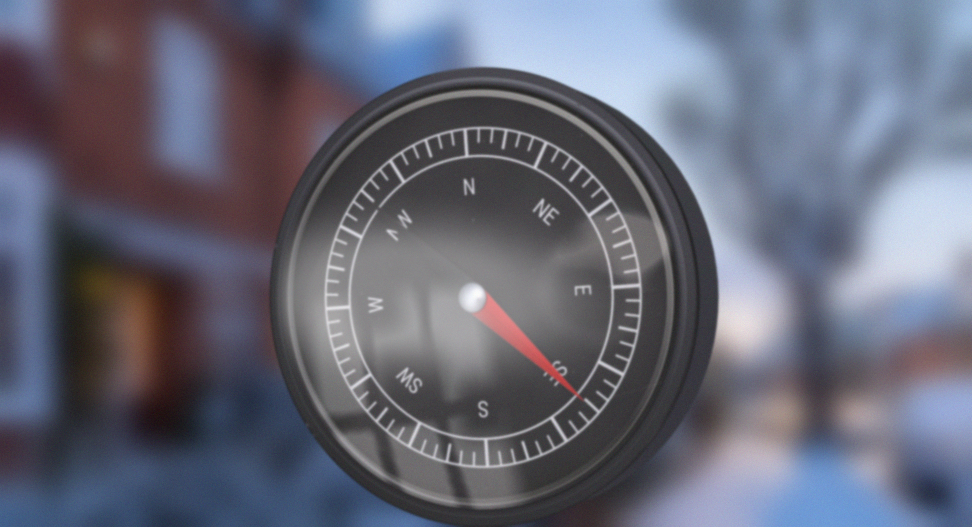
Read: 135,°
